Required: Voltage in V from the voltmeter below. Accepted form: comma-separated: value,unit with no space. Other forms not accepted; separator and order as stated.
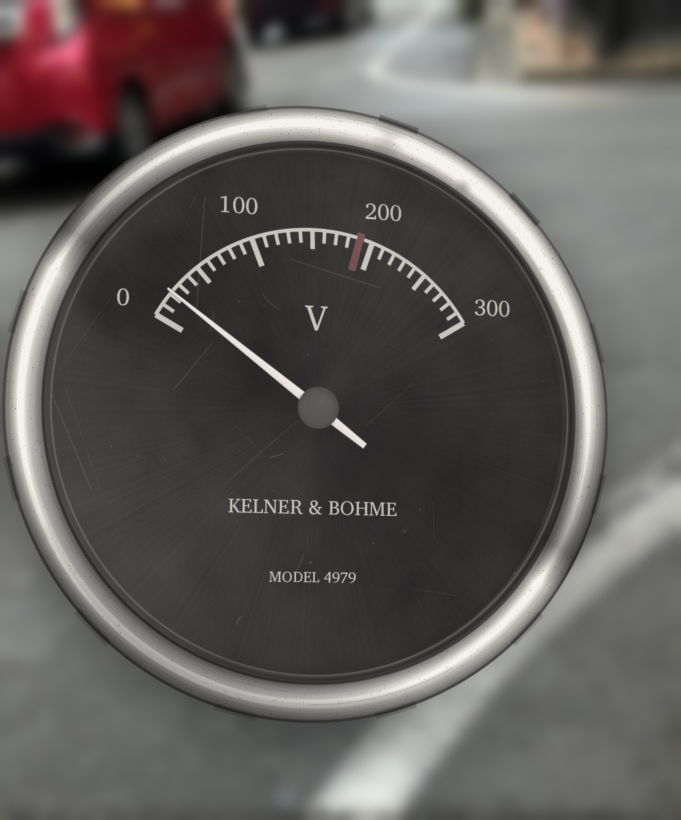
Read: 20,V
